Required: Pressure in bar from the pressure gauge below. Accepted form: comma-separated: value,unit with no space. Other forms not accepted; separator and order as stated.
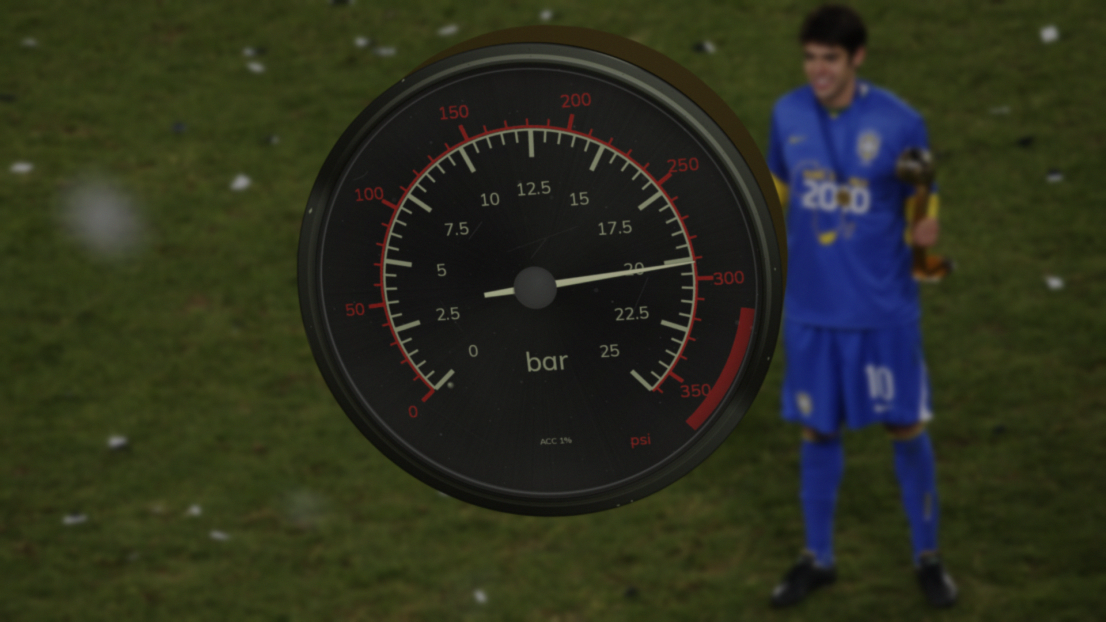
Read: 20,bar
